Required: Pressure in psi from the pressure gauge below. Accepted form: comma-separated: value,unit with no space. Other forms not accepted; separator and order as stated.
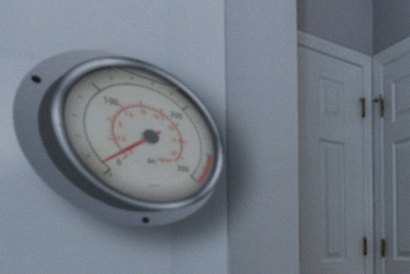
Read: 10,psi
